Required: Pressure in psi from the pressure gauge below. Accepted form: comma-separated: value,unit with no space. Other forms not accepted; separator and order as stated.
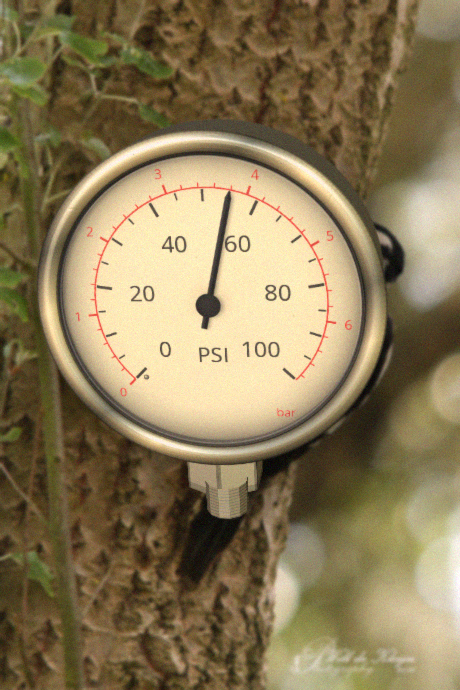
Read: 55,psi
